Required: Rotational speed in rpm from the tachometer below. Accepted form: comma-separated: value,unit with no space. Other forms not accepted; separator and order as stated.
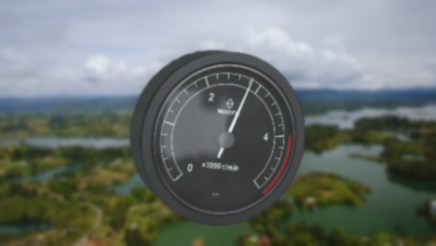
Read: 2800,rpm
